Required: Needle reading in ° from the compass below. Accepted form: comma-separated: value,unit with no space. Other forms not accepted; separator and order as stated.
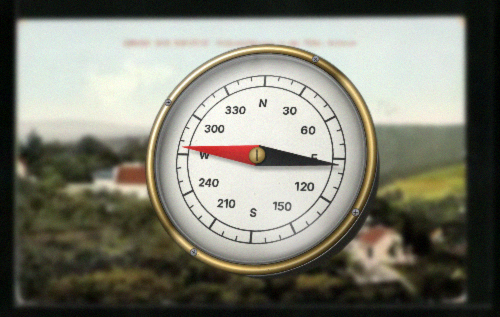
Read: 275,°
